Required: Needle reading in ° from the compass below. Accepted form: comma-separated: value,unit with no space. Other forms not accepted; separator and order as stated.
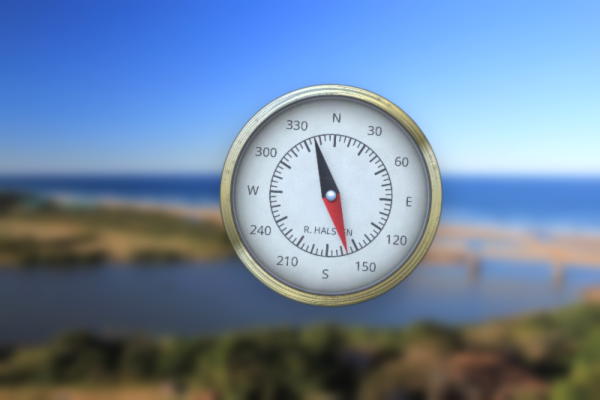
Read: 160,°
